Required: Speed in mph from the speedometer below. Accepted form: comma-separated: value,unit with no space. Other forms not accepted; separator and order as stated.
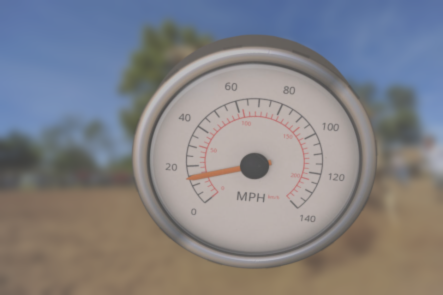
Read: 15,mph
